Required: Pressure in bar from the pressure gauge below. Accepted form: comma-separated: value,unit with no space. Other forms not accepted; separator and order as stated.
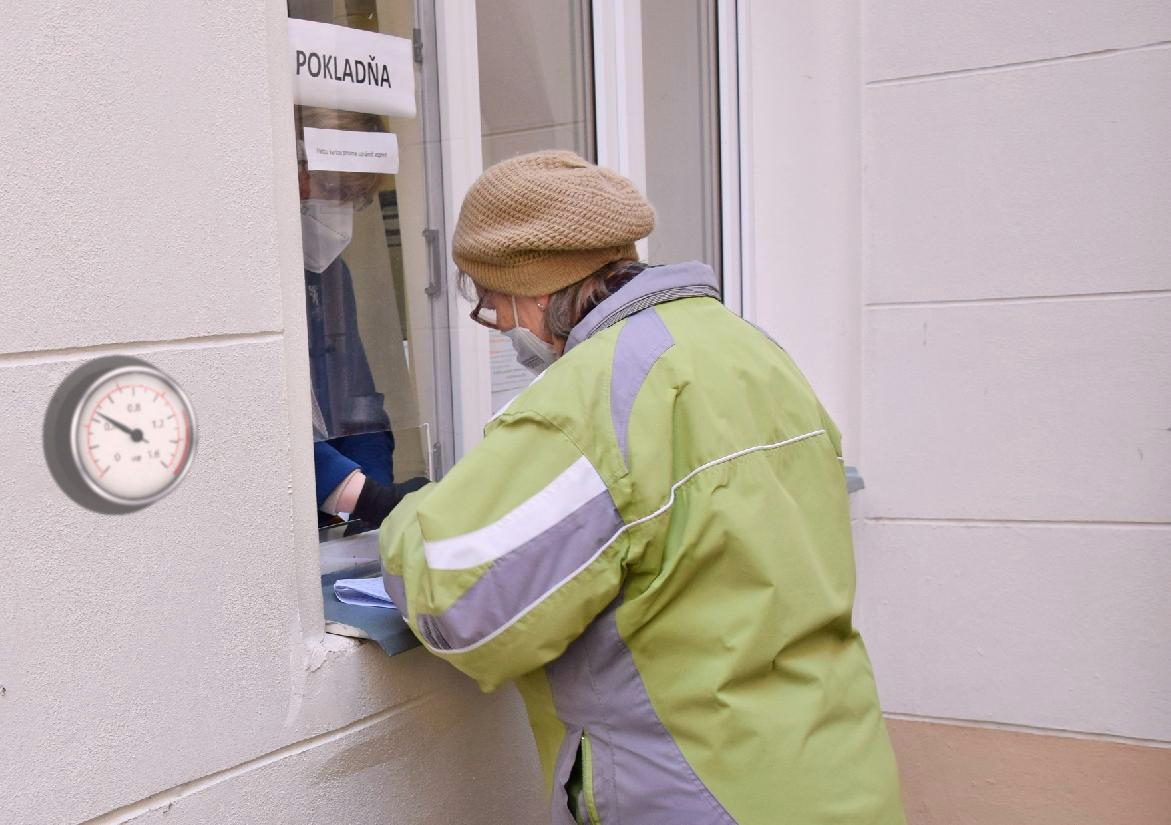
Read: 0.45,bar
